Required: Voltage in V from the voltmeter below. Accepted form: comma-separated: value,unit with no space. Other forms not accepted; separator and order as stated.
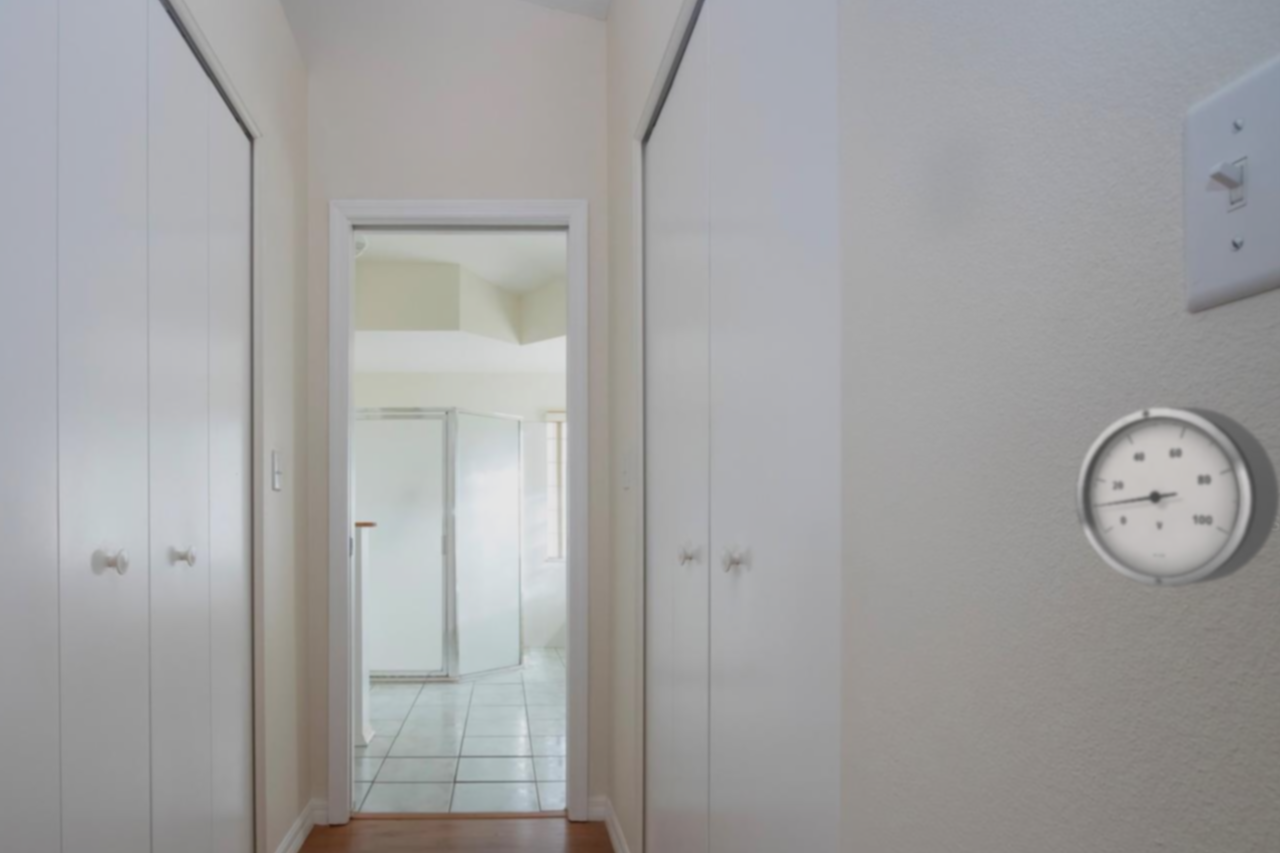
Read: 10,V
